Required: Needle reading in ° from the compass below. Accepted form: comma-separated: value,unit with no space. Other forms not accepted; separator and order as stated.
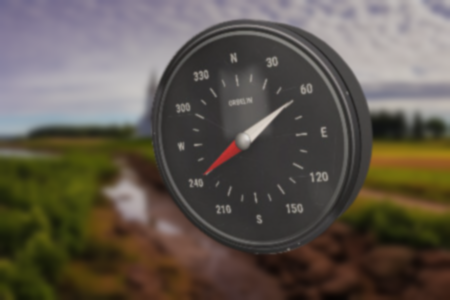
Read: 240,°
